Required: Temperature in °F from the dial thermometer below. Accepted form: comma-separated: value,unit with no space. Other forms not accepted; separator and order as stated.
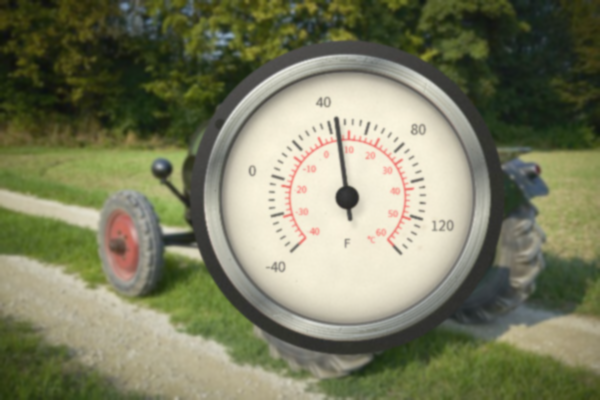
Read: 44,°F
